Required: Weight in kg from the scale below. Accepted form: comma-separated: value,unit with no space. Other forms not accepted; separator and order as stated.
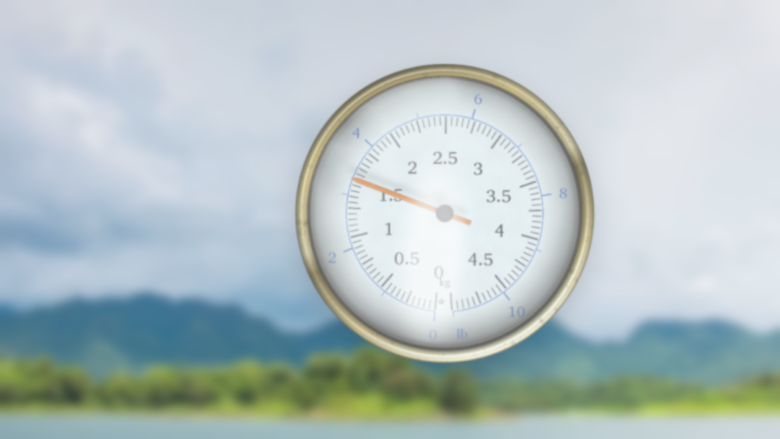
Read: 1.5,kg
